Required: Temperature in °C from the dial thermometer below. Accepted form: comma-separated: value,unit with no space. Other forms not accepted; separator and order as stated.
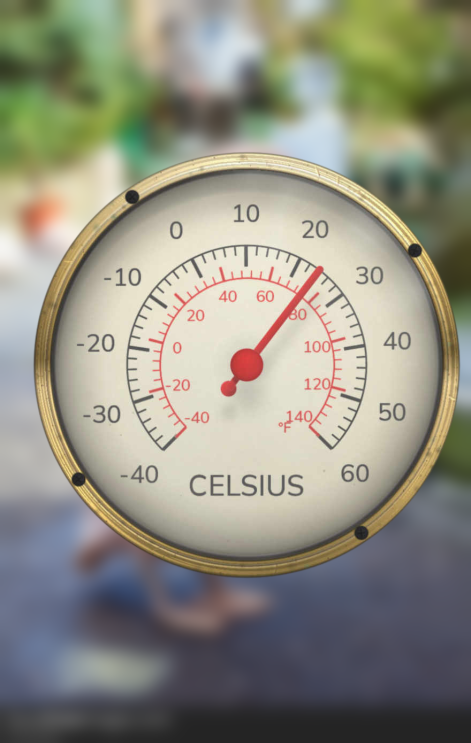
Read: 24,°C
